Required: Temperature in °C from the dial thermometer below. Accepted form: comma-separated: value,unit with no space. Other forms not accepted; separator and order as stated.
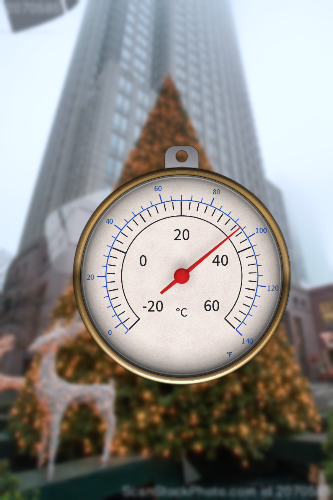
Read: 35,°C
